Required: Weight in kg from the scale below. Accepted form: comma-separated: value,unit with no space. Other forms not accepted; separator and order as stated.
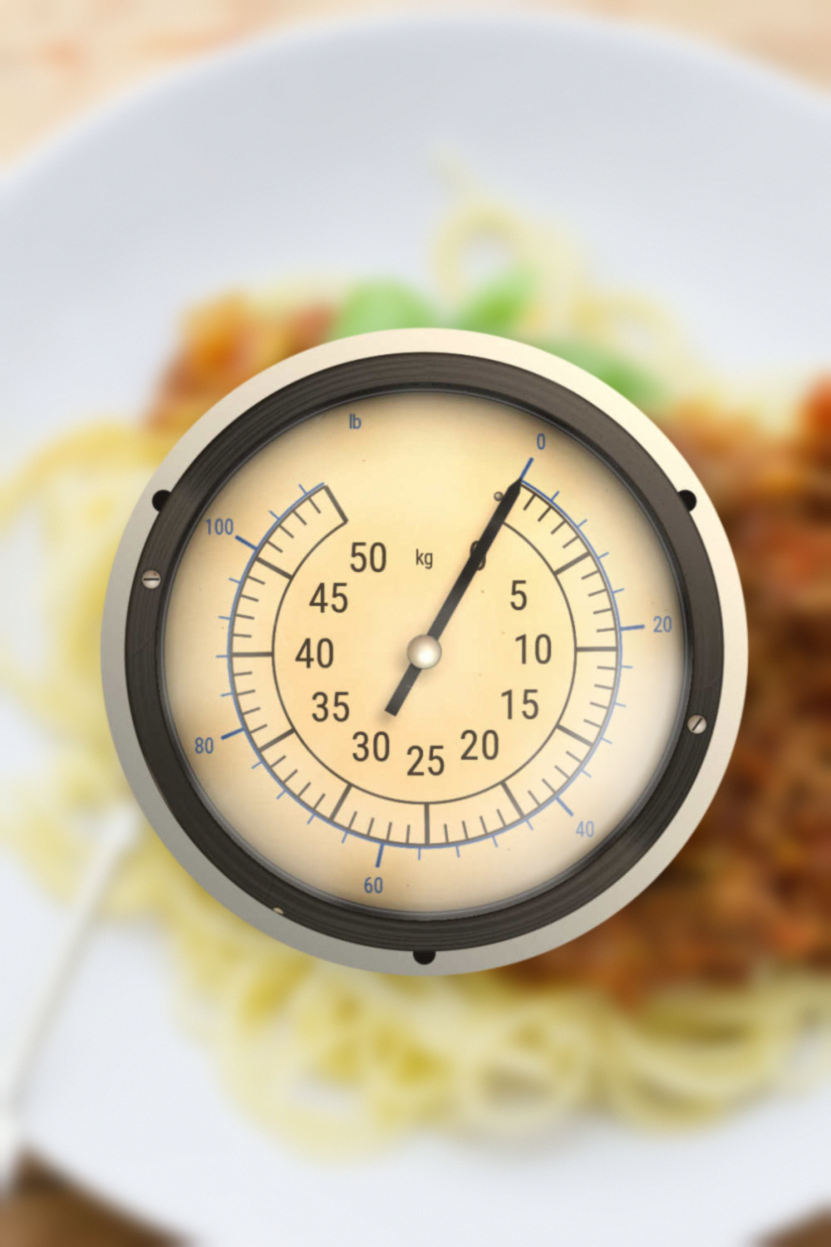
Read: 0,kg
